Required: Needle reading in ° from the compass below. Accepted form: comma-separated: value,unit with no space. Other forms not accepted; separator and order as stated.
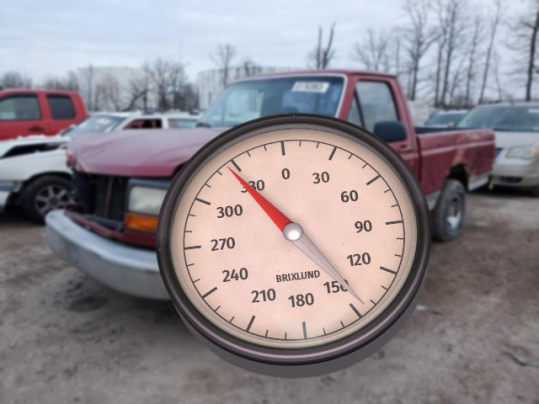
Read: 325,°
